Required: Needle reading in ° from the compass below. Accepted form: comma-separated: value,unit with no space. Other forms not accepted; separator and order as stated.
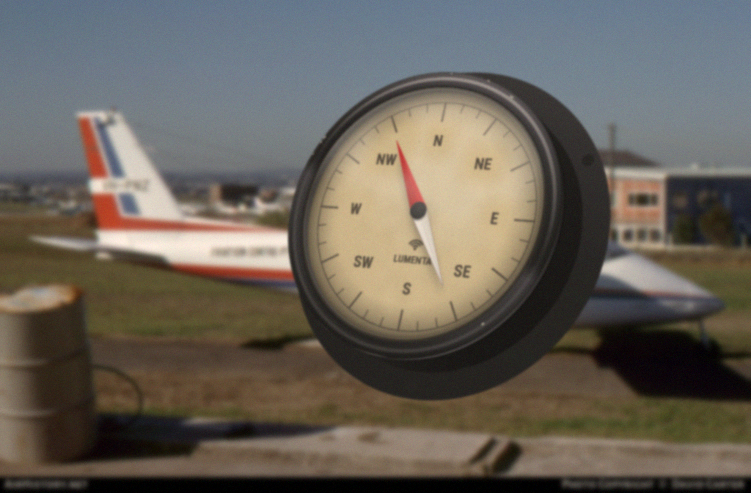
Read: 330,°
